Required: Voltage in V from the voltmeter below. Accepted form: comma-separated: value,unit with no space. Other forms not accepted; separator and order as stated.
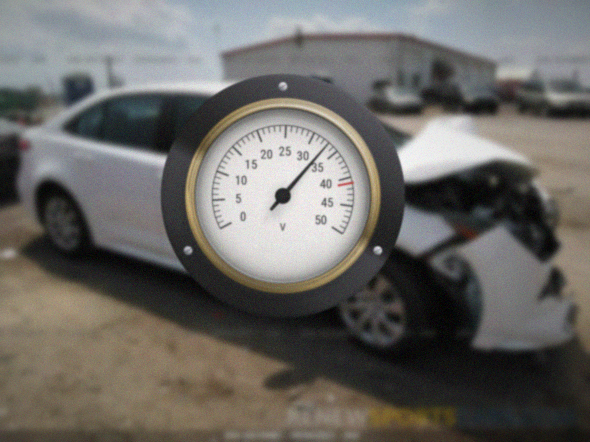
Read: 33,V
